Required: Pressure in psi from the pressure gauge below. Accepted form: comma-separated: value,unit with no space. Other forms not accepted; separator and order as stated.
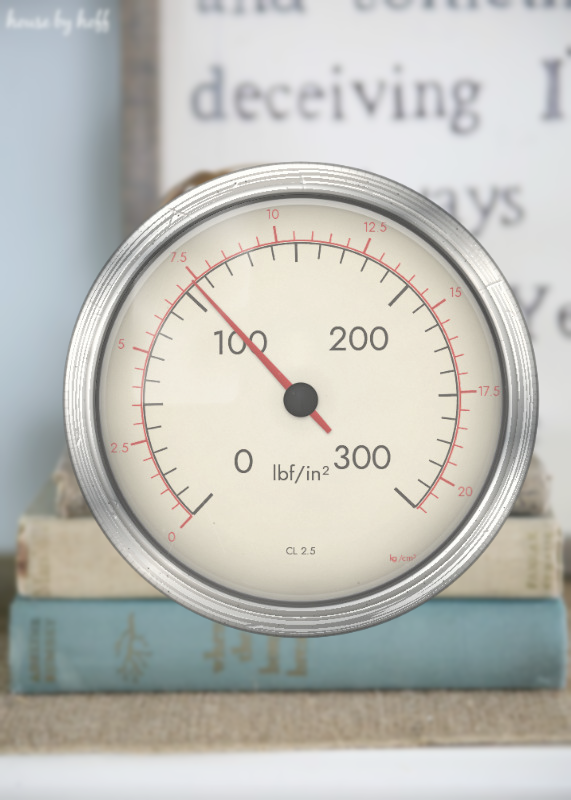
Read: 105,psi
